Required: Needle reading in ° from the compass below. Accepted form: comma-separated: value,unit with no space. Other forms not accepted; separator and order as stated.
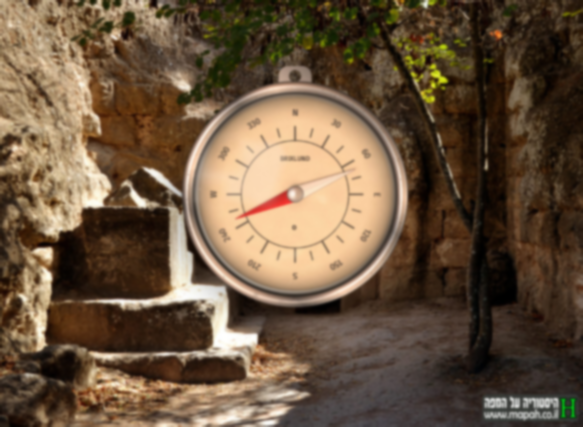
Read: 247.5,°
